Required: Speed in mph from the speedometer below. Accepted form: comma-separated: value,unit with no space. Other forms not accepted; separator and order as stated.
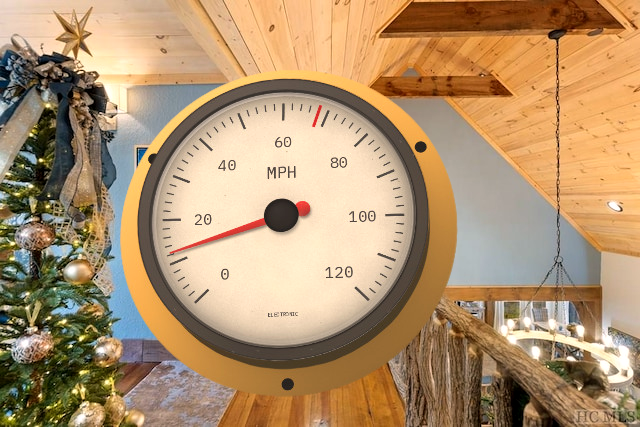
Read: 12,mph
